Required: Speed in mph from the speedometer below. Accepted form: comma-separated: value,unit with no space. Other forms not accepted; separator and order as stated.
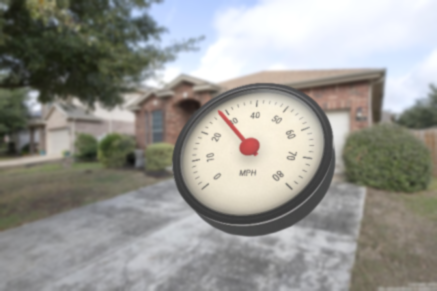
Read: 28,mph
